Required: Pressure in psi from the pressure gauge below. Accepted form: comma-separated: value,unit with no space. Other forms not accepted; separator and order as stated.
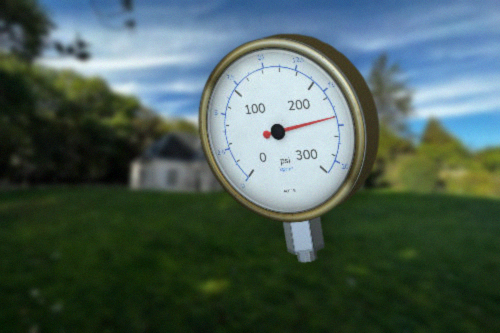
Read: 240,psi
